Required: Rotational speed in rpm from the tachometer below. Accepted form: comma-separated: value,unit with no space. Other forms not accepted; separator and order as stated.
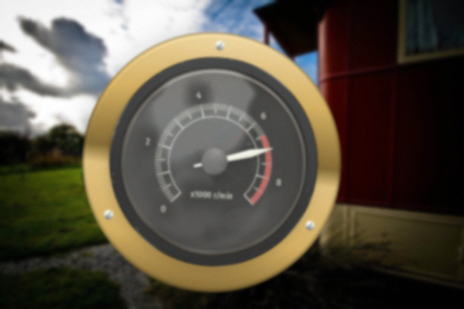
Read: 7000,rpm
